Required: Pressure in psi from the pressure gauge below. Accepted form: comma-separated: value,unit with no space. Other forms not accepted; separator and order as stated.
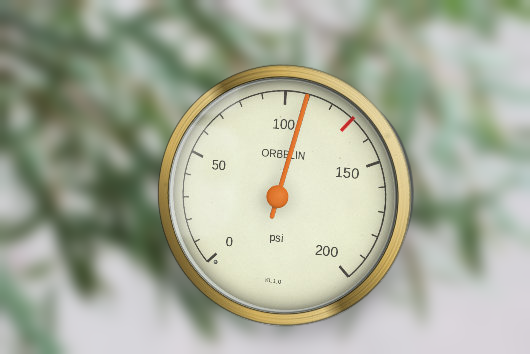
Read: 110,psi
